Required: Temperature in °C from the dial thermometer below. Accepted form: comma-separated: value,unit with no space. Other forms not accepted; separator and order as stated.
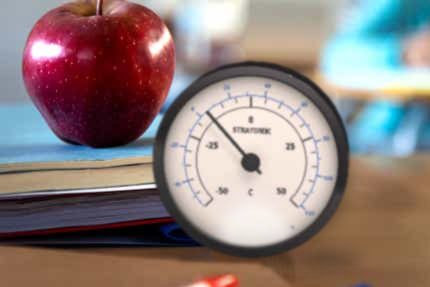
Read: -15,°C
